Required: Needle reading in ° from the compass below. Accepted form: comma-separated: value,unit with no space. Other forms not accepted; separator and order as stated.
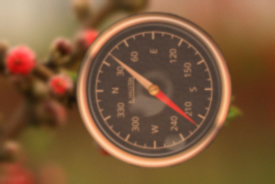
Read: 220,°
